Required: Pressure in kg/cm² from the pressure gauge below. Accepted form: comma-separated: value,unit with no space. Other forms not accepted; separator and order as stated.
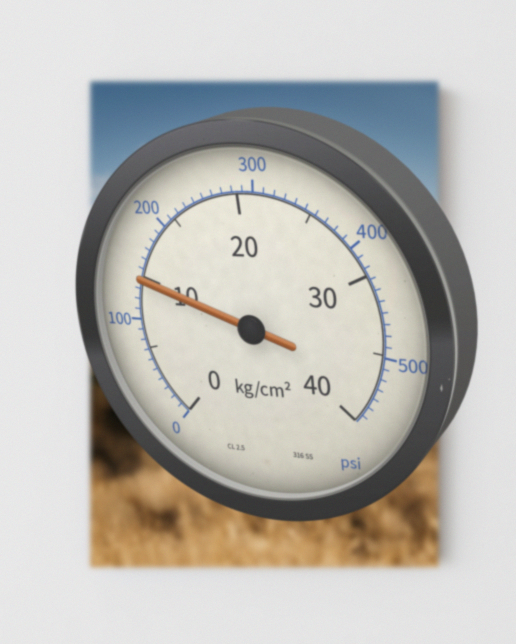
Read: 10,kg/cm²
